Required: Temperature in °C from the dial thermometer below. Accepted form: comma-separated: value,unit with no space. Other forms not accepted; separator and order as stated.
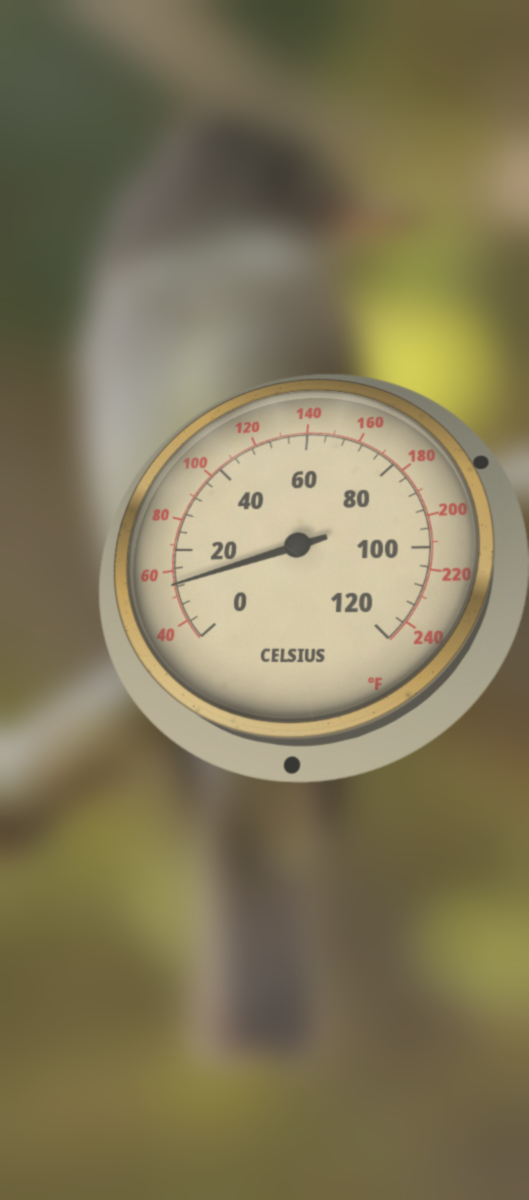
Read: 12,°C
